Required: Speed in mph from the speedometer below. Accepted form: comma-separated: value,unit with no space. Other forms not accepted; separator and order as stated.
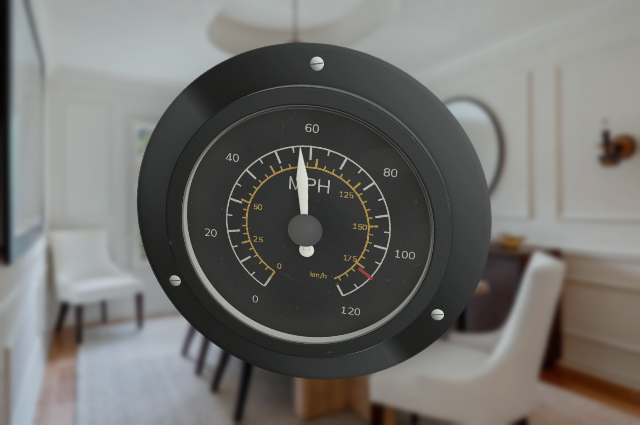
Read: 57.5,mph
